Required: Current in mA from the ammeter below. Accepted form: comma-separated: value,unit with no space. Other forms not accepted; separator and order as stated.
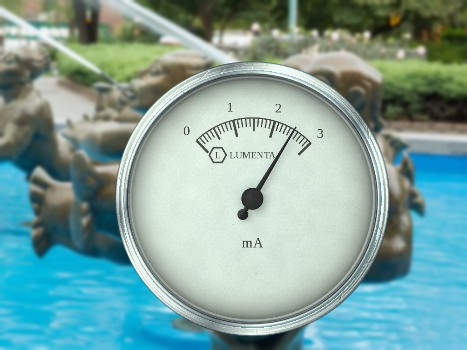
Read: 2.5,mA
